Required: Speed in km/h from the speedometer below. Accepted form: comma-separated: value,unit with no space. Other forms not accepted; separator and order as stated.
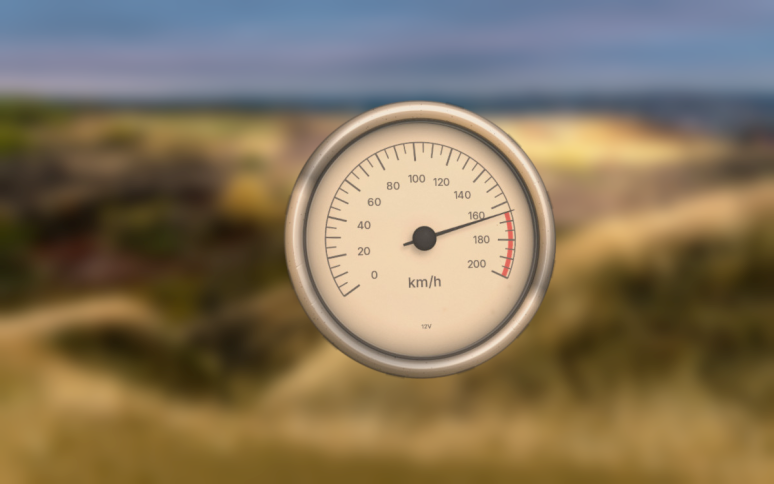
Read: 165,km/h
